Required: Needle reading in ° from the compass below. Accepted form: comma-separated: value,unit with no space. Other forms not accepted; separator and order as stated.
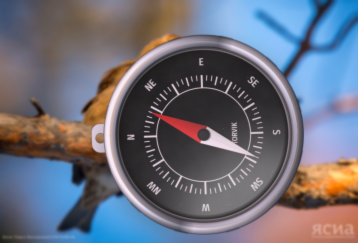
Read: 25,°
